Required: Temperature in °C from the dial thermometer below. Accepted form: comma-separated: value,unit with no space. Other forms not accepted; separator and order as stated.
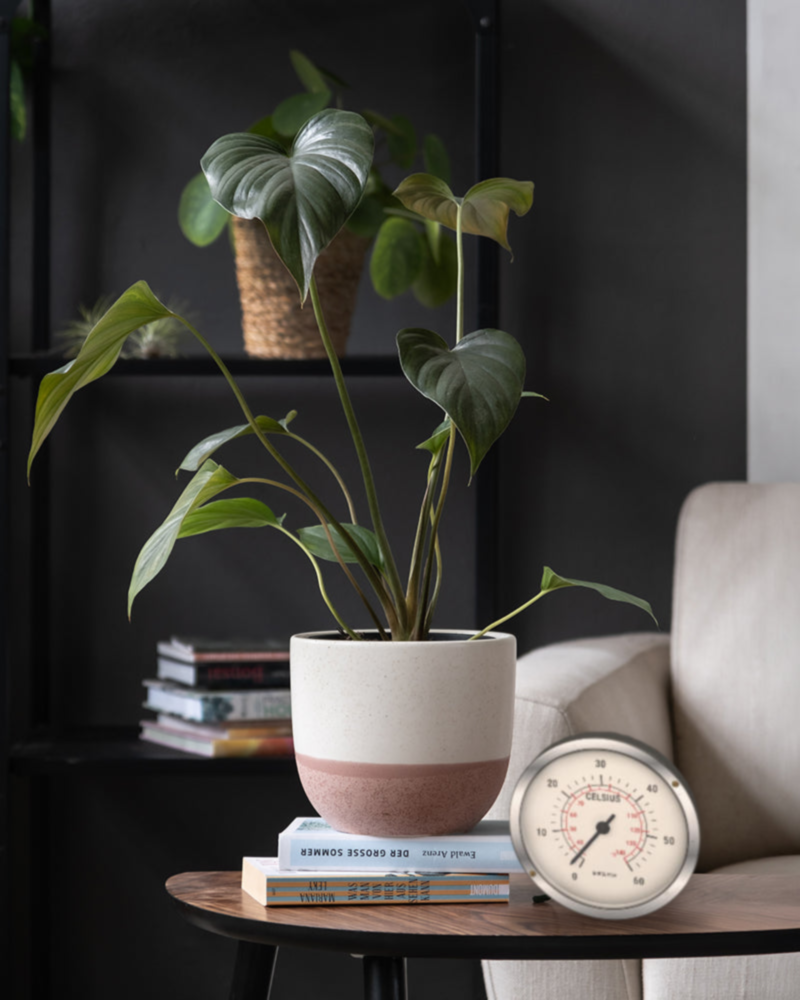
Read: 2,°C
